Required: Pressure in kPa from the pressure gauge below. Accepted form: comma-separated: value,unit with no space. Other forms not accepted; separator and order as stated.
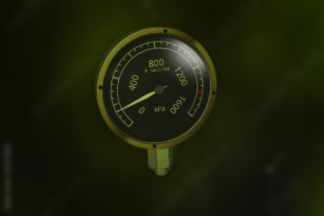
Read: 150,kPa
